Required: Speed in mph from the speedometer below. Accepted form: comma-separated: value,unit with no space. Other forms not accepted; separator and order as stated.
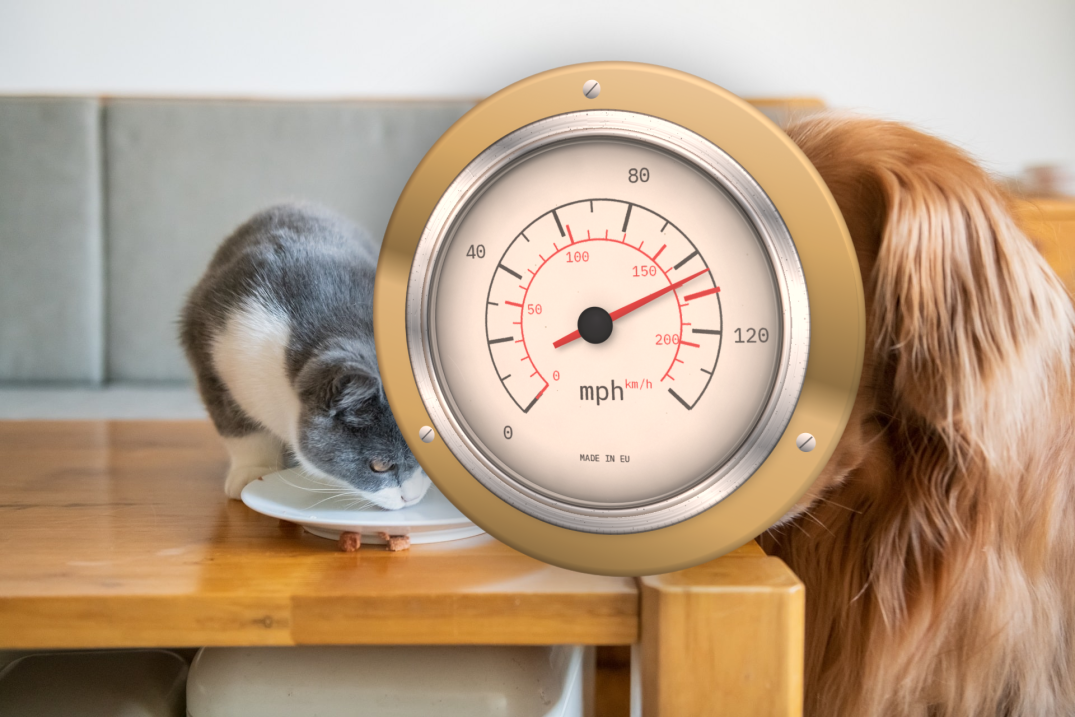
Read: 105,mph
